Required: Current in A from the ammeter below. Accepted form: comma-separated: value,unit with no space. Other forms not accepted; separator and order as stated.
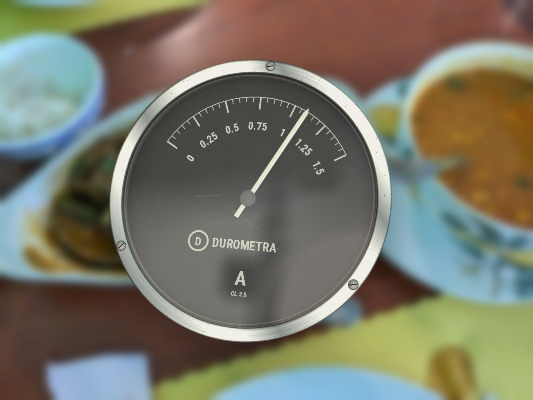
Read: 1.1,A
